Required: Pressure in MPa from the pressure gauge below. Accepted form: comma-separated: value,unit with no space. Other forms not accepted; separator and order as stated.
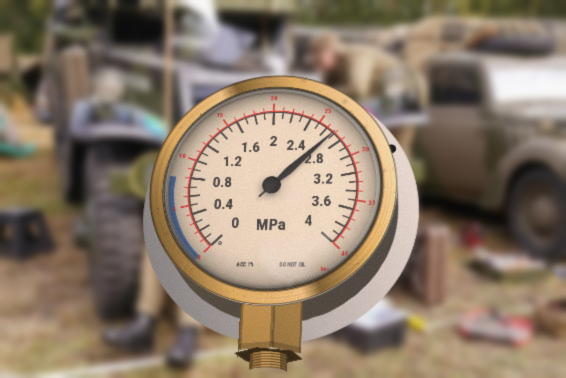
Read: 2.7,MPa
